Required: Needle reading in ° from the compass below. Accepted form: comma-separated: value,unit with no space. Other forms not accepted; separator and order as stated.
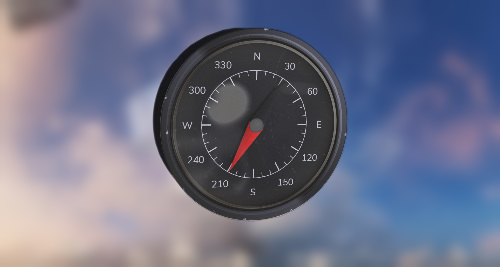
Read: 210,°
